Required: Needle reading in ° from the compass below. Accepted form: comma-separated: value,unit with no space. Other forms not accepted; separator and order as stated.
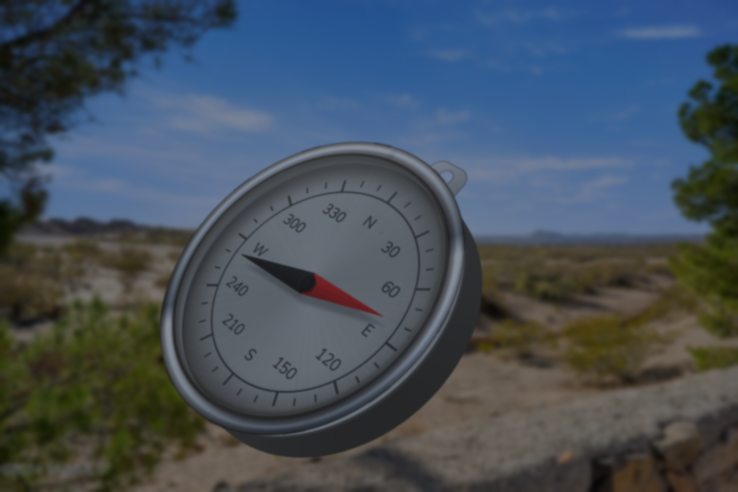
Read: 80,°
